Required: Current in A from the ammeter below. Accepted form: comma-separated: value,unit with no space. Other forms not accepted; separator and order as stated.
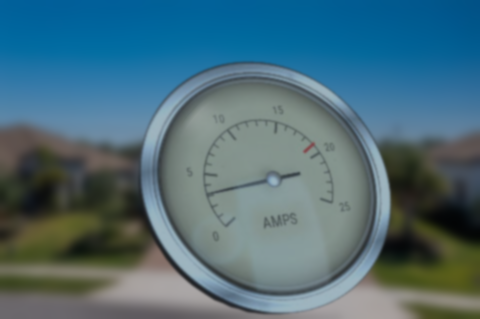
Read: 3,A
